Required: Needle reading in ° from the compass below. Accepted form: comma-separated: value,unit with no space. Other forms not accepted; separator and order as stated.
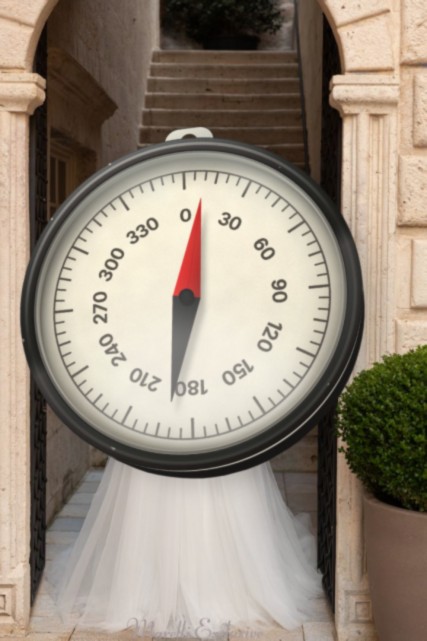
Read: 10,°
